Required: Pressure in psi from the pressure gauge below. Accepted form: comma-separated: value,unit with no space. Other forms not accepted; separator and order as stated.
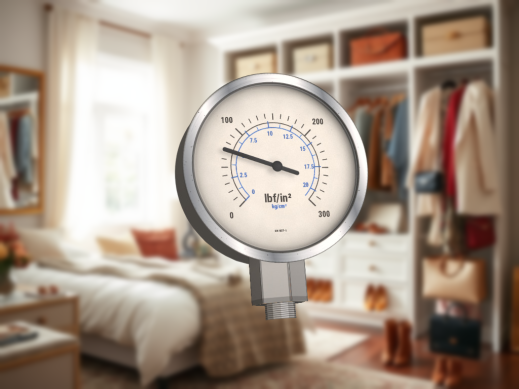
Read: 70,psi
